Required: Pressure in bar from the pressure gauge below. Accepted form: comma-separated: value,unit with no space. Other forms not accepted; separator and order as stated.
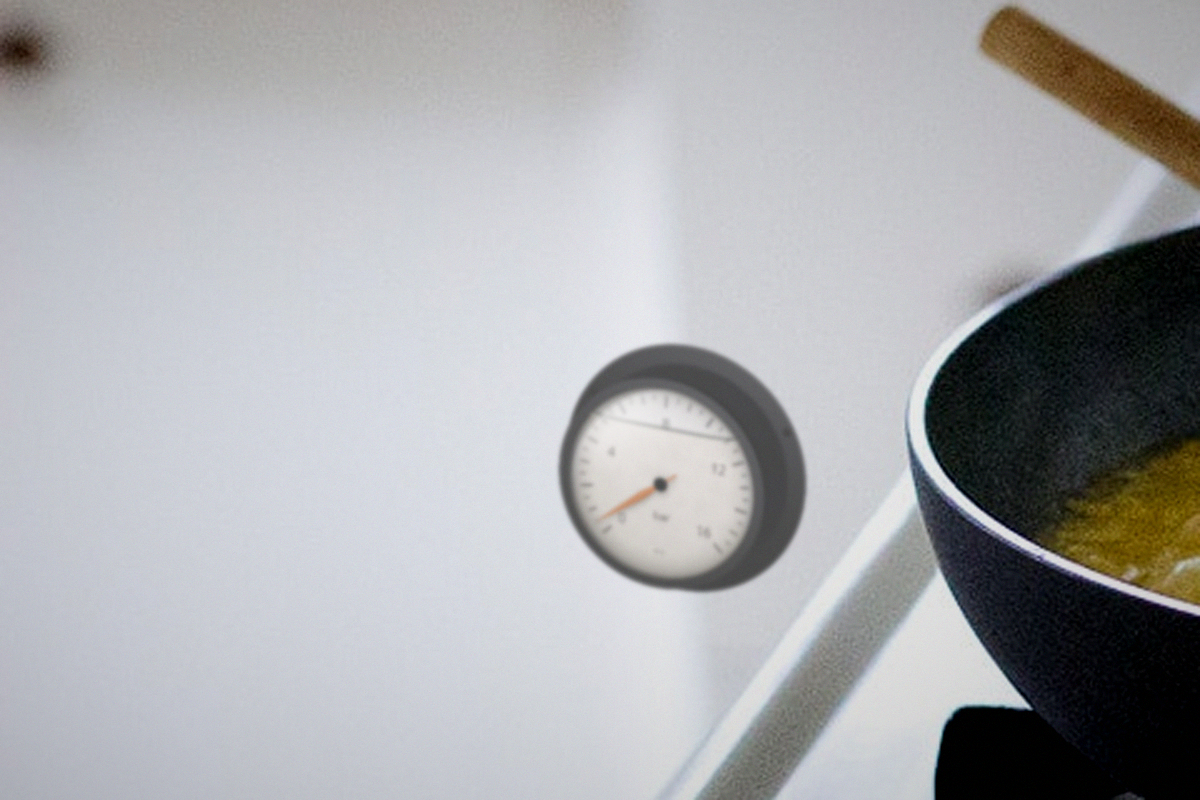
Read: 0.5,bar
